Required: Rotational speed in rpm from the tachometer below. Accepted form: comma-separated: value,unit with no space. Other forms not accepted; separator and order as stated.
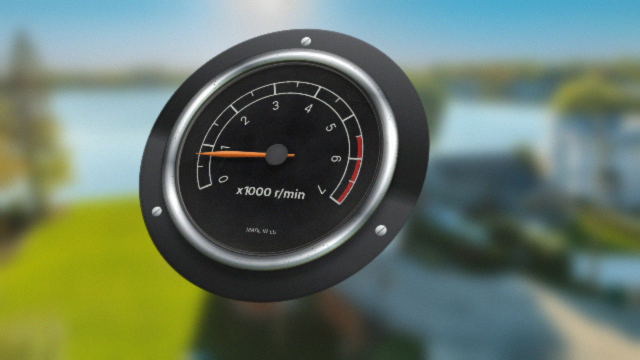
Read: 750,rpm
